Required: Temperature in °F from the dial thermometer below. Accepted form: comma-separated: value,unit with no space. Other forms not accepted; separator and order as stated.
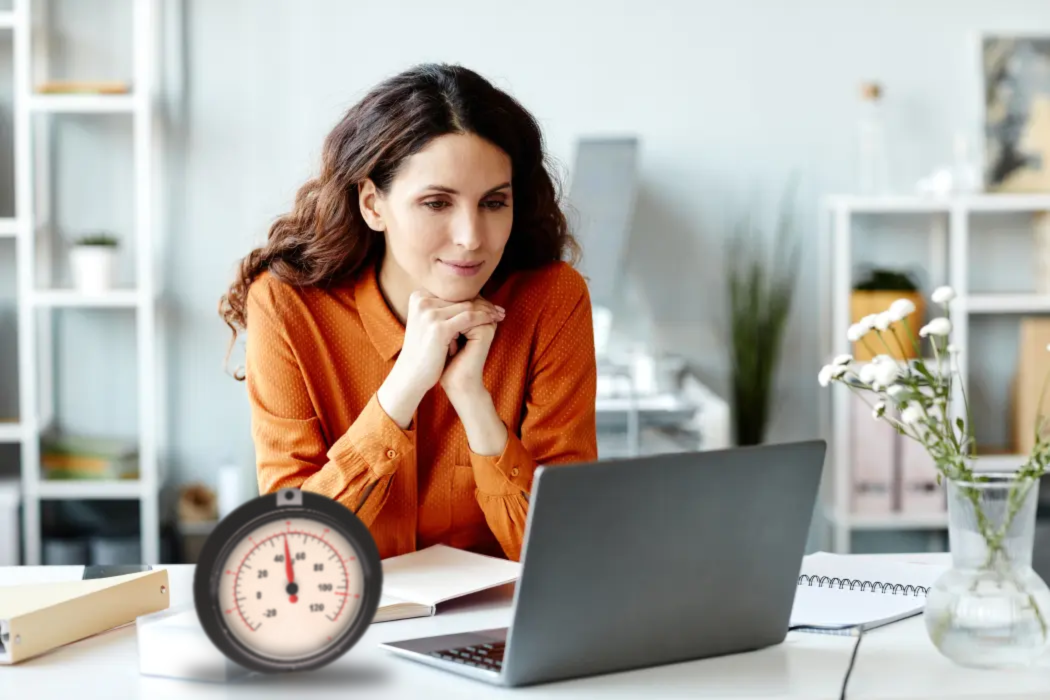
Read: 48,°F
